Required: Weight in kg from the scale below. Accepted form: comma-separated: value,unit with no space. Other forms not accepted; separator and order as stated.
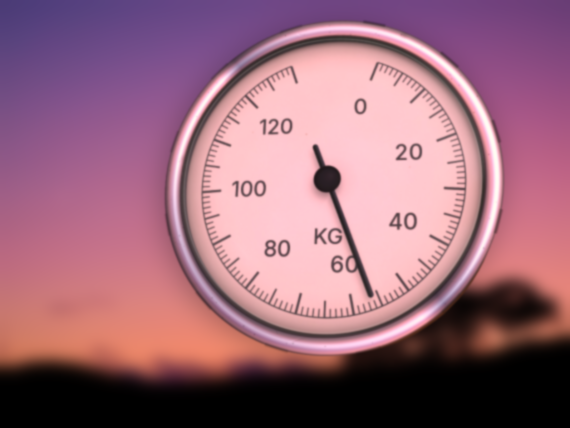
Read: 56,kg
